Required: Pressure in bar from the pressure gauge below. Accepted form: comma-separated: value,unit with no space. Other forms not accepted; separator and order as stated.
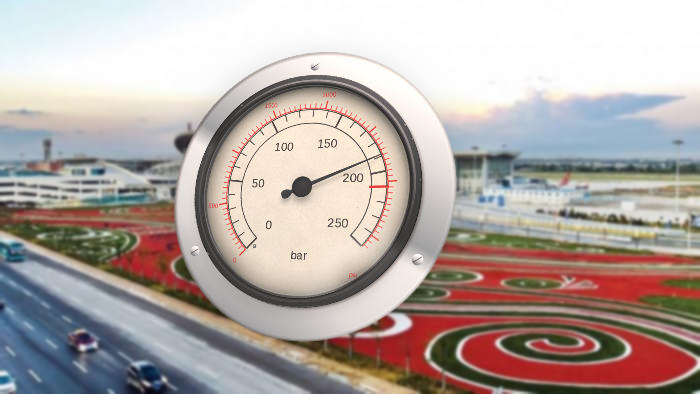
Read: 190,bar
